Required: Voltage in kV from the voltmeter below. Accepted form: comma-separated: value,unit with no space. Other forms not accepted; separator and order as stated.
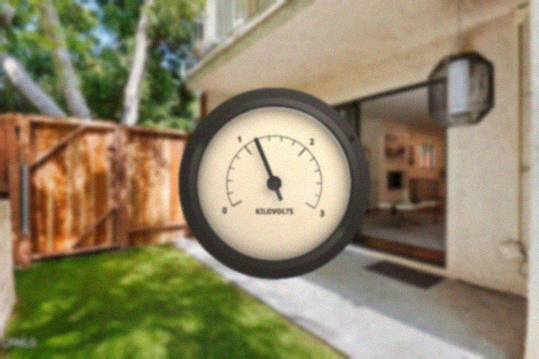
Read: 1.2,kV
